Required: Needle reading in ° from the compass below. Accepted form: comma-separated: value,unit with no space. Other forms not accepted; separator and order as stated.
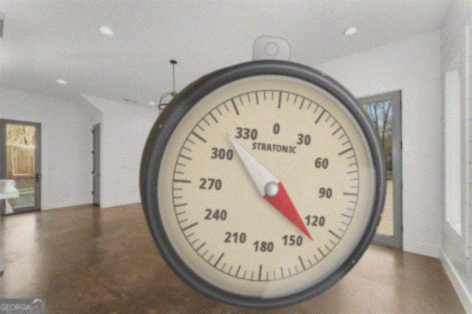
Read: 135,°
